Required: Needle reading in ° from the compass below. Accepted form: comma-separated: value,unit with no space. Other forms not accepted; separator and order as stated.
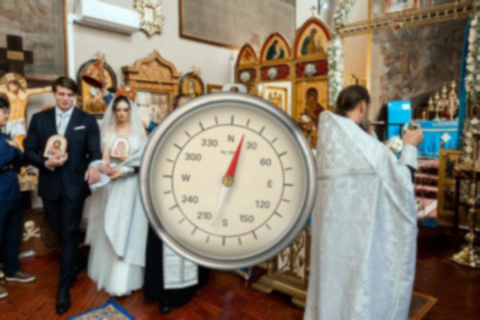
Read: 15,°
